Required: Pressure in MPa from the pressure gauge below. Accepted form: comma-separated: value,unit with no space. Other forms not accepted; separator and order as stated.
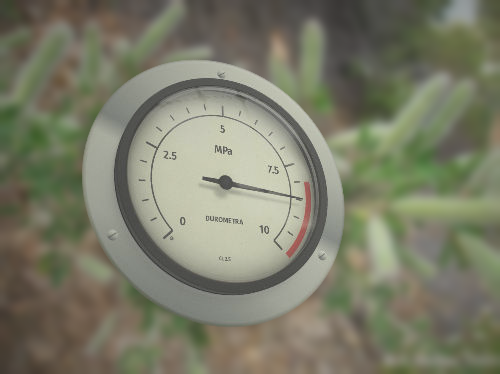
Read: 8.5,MPa
